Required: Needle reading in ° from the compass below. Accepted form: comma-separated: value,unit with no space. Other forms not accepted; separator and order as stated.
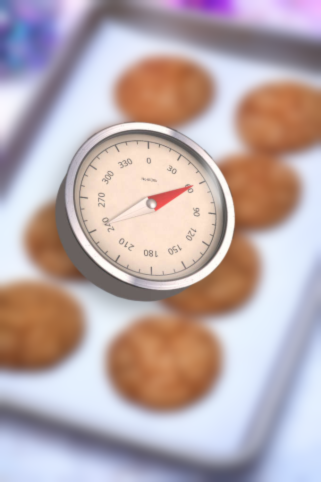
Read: 60,°
